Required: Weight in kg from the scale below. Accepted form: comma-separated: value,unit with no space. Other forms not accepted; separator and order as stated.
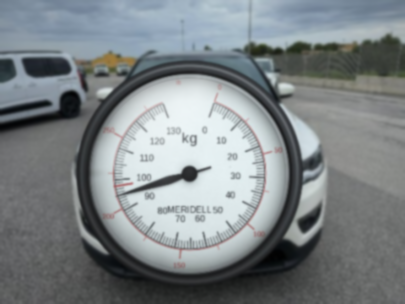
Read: 95,kg
